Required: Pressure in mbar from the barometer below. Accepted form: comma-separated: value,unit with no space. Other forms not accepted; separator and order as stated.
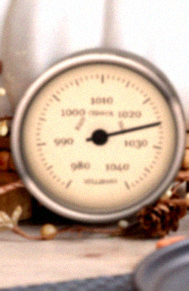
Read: 1025,mbar
